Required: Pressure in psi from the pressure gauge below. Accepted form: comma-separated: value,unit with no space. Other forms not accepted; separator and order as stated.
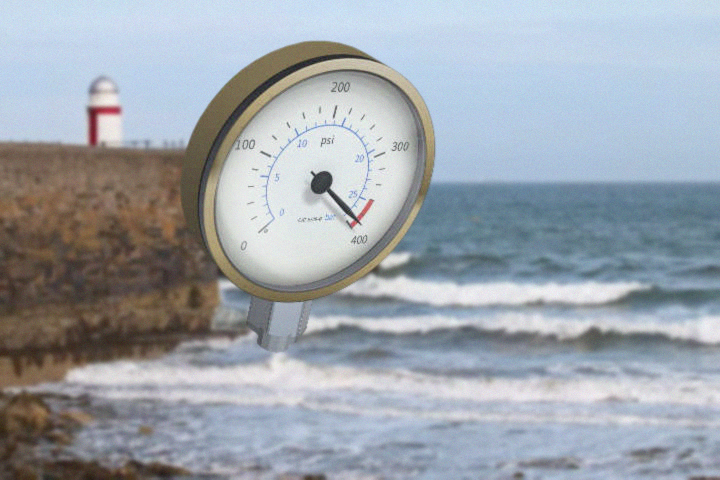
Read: 390,psi
